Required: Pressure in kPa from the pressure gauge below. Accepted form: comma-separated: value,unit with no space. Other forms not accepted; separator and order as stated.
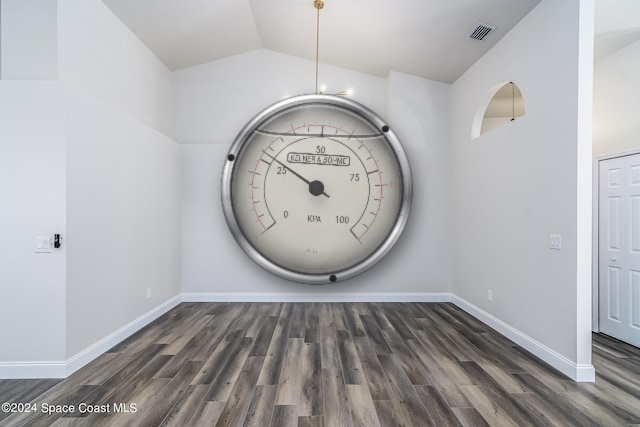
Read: 27.5,kPa
